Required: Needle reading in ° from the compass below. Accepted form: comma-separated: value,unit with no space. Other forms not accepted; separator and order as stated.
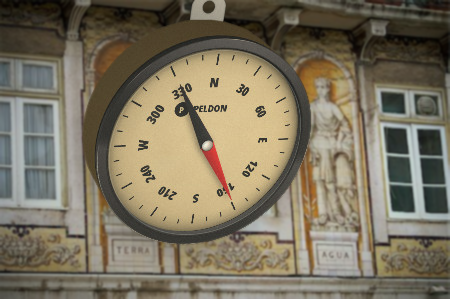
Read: 150,°
